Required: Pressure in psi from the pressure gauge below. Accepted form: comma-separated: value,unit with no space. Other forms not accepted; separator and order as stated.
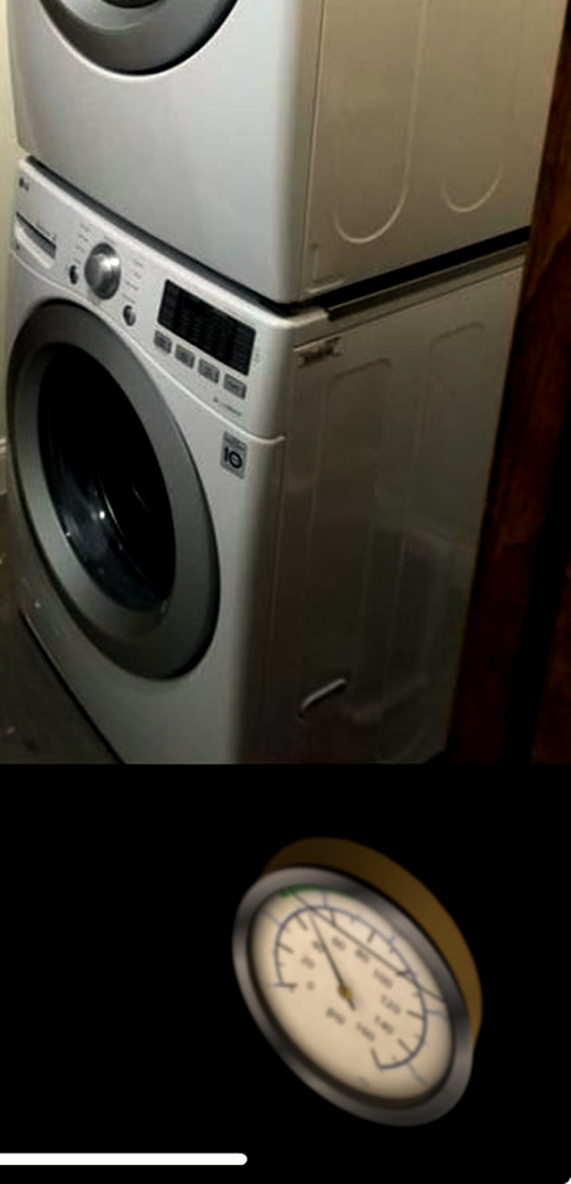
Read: 50,psi
